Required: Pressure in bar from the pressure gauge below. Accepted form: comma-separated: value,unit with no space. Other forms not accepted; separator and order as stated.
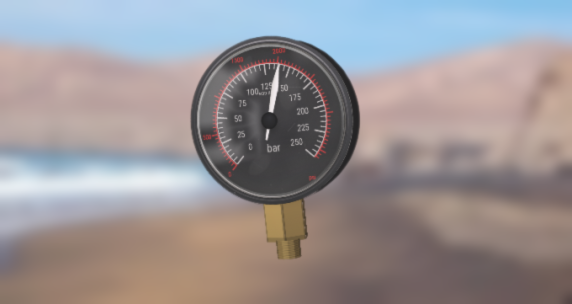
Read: 140,bar
